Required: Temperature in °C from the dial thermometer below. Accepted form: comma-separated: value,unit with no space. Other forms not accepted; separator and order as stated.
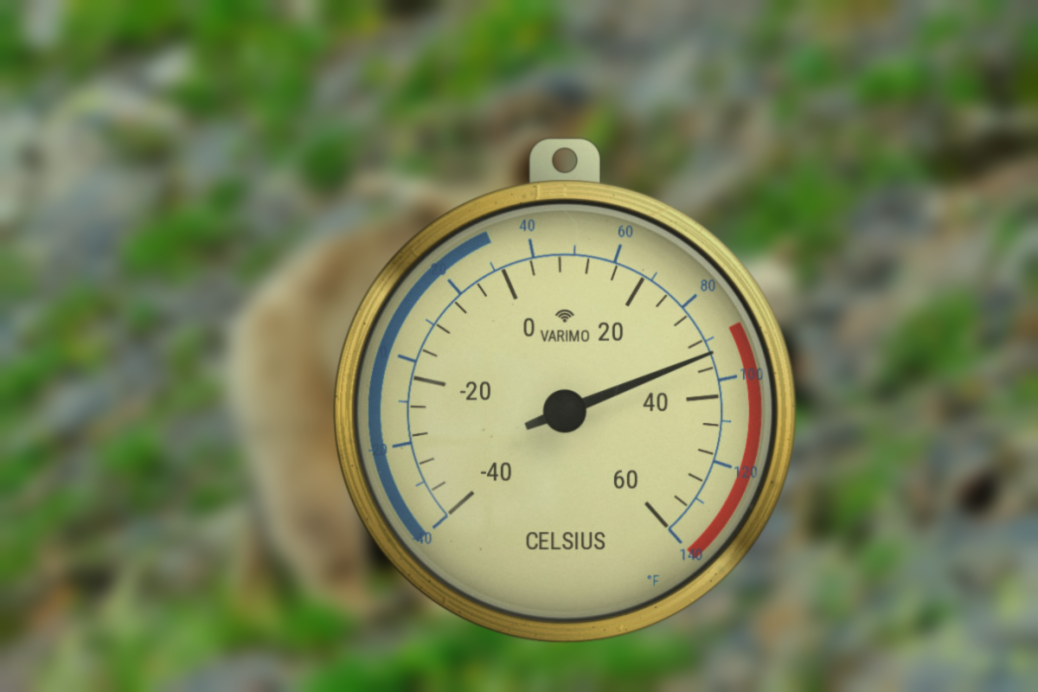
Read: 34,°C
